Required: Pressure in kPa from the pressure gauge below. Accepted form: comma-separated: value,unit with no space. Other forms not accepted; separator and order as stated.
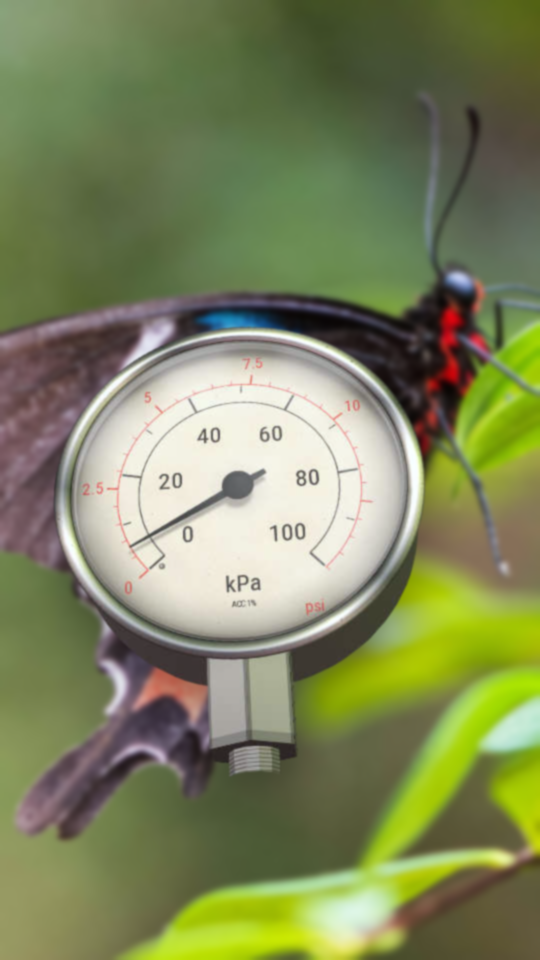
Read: 5,kPa
